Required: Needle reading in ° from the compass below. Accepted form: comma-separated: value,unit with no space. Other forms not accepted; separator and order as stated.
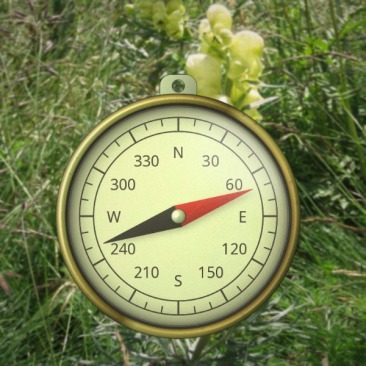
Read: 70,°
